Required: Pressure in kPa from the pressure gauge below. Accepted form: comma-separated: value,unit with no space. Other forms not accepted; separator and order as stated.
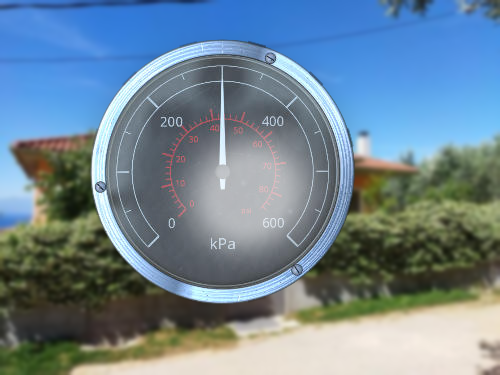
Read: 300,kPa
